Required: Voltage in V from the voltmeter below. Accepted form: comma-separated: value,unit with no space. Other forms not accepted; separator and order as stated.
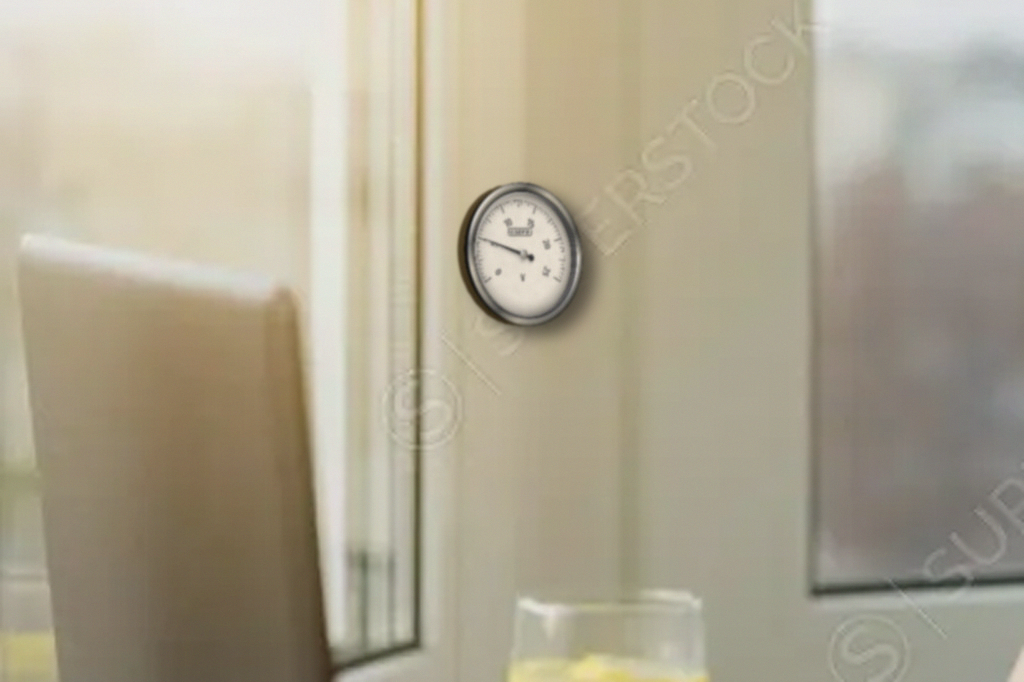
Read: 5,V
